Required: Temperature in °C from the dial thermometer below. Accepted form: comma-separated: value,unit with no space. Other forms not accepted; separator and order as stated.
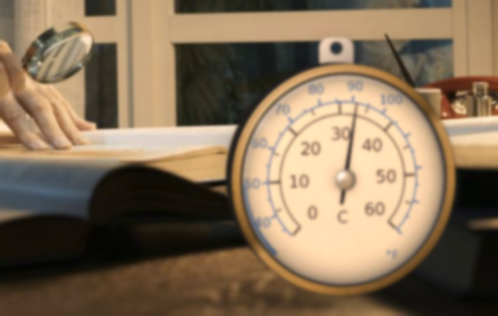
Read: 32.5,°C
